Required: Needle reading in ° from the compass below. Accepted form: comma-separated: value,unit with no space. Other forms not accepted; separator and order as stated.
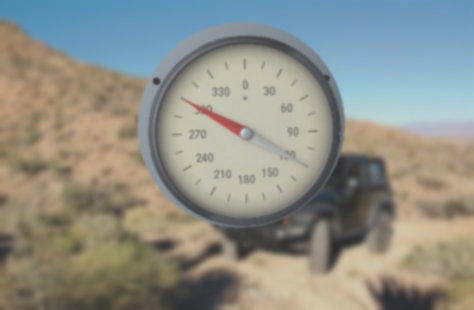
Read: 300,°
